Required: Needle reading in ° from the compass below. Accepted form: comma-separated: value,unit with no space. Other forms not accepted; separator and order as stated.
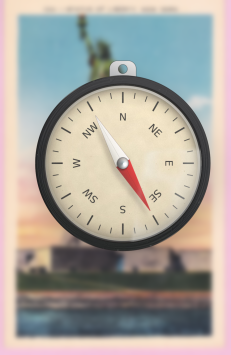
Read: 150,°
